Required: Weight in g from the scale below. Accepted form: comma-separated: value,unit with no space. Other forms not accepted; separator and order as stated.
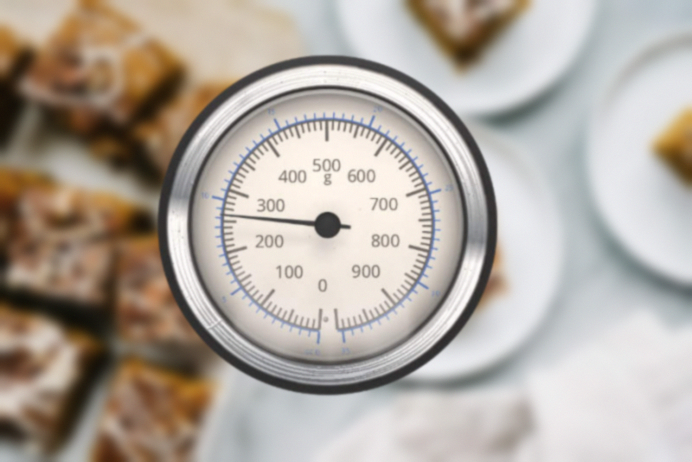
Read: 260,g
